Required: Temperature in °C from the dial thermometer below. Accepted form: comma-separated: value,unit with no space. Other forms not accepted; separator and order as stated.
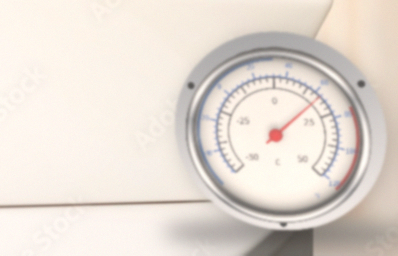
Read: 17.5,°C
